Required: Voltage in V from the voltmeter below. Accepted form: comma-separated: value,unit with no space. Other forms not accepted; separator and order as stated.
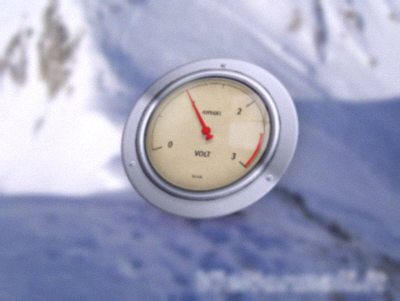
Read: 1,V
